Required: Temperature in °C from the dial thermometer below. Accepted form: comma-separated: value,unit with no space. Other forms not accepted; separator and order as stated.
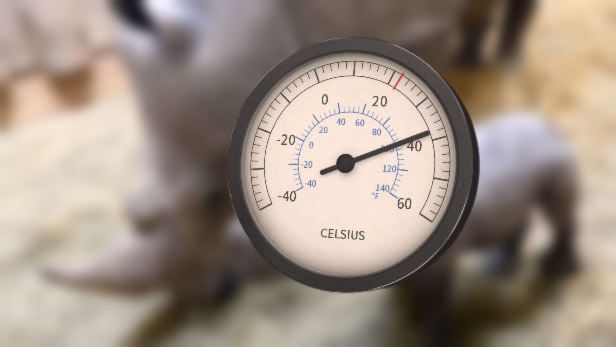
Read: 38,°C
